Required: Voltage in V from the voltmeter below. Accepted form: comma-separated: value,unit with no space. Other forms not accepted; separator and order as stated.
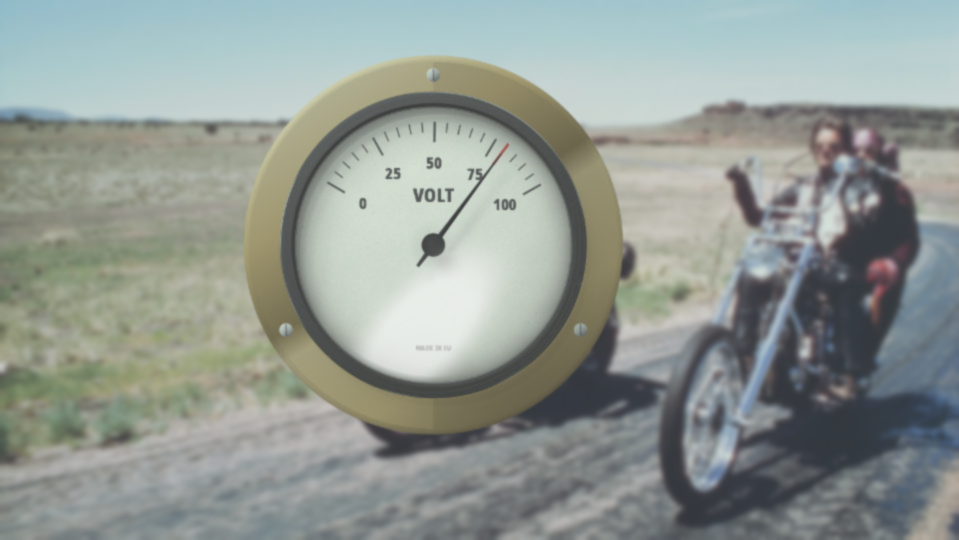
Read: 80,V
